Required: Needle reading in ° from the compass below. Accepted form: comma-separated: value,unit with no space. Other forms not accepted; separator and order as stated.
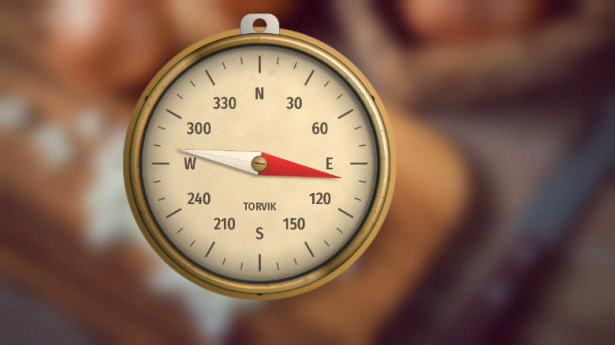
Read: 100,°
